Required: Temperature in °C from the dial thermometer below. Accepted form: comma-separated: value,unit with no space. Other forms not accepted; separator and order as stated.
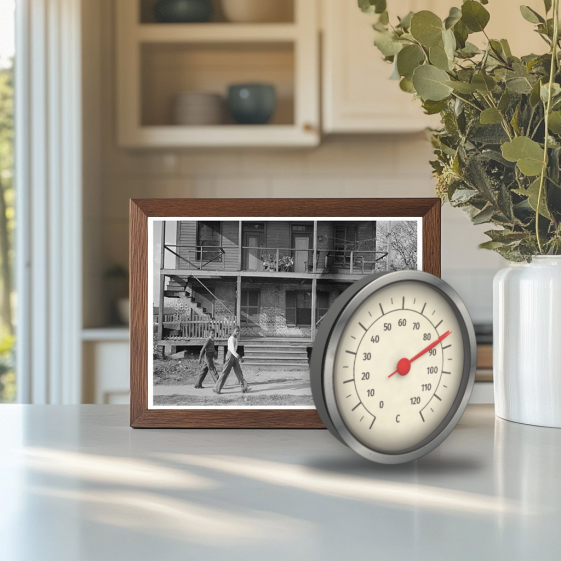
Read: 85,°C
